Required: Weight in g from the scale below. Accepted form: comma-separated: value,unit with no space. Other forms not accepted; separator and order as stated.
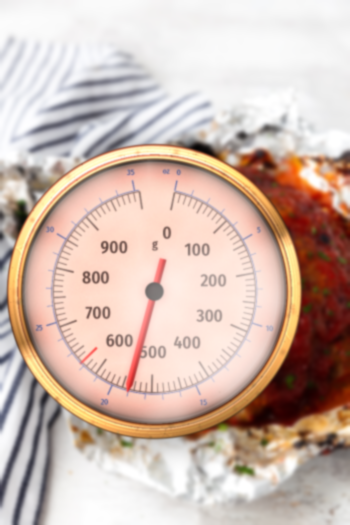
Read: 540,g
